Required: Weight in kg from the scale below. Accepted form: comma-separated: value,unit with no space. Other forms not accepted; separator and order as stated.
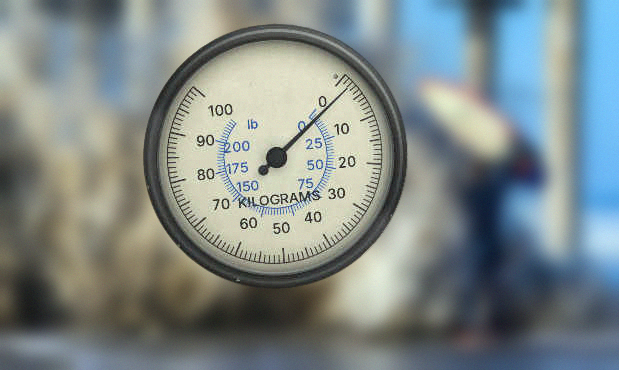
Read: 2,kg
